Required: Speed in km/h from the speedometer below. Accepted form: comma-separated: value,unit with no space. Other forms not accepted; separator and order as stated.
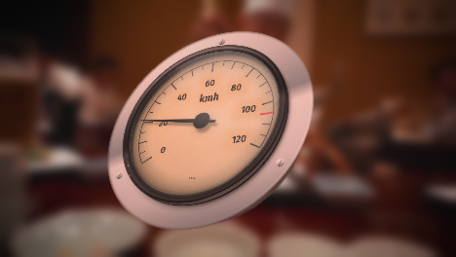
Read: 20,km/h
